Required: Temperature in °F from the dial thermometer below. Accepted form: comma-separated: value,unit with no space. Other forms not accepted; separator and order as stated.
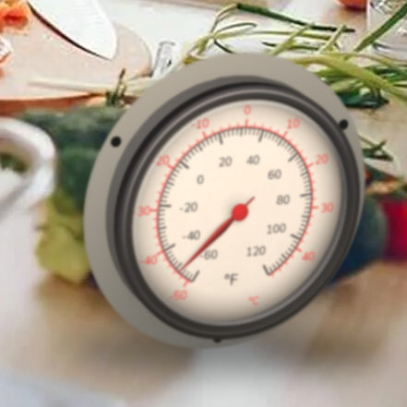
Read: -50,°F
